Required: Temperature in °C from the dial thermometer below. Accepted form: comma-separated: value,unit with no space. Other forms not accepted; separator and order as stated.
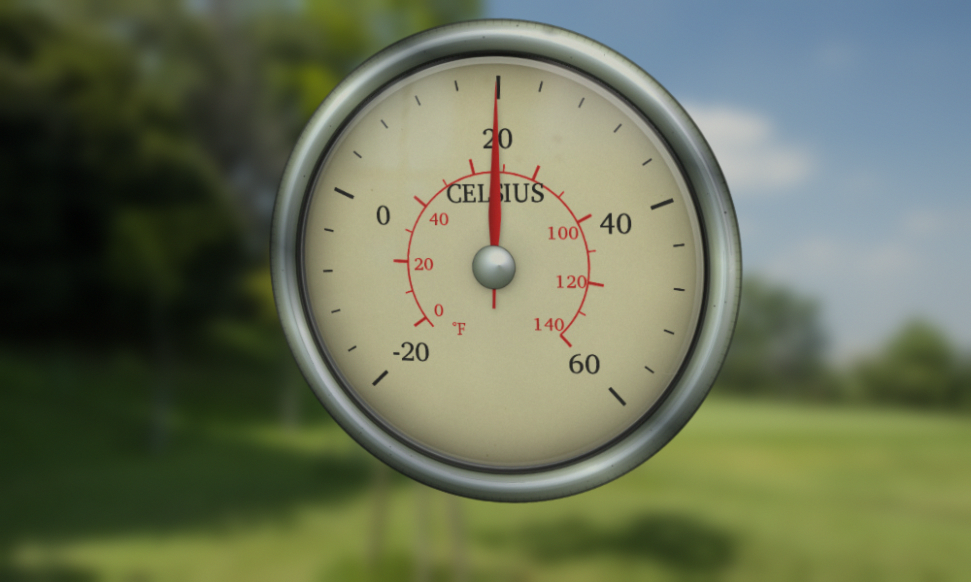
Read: 20,°C
